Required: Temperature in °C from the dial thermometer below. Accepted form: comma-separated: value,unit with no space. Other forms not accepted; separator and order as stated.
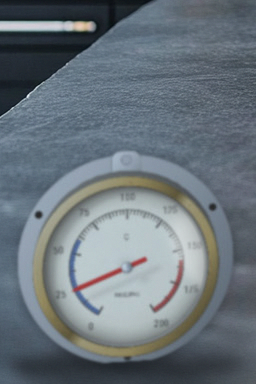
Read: 25,°C
